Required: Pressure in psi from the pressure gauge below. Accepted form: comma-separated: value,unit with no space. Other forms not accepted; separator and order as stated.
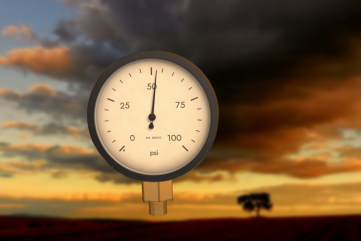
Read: 52.5,psi
